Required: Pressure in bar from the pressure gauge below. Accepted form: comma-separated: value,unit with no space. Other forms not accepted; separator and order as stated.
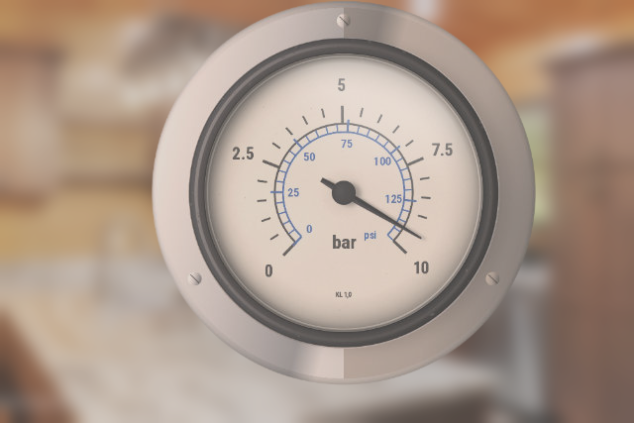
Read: 9.5,bar
